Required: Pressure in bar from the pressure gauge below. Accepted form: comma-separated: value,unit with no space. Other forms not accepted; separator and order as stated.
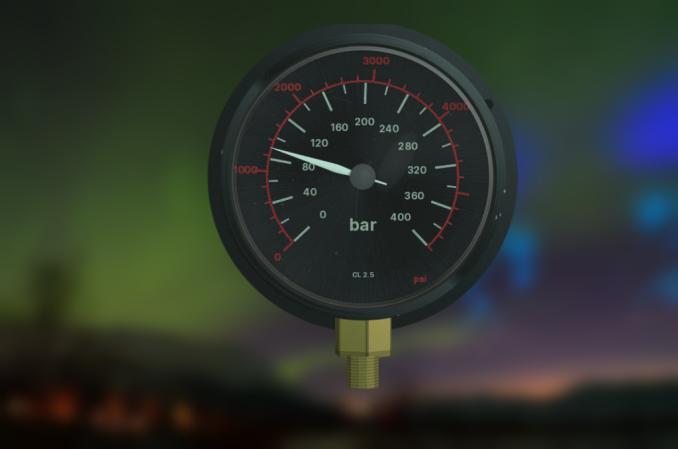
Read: 90,bar
